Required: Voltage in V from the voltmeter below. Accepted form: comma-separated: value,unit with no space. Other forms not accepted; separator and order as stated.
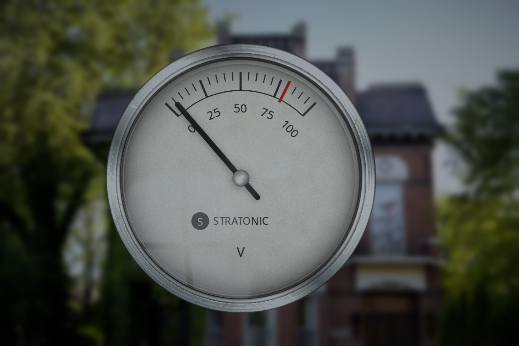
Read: 5,V
